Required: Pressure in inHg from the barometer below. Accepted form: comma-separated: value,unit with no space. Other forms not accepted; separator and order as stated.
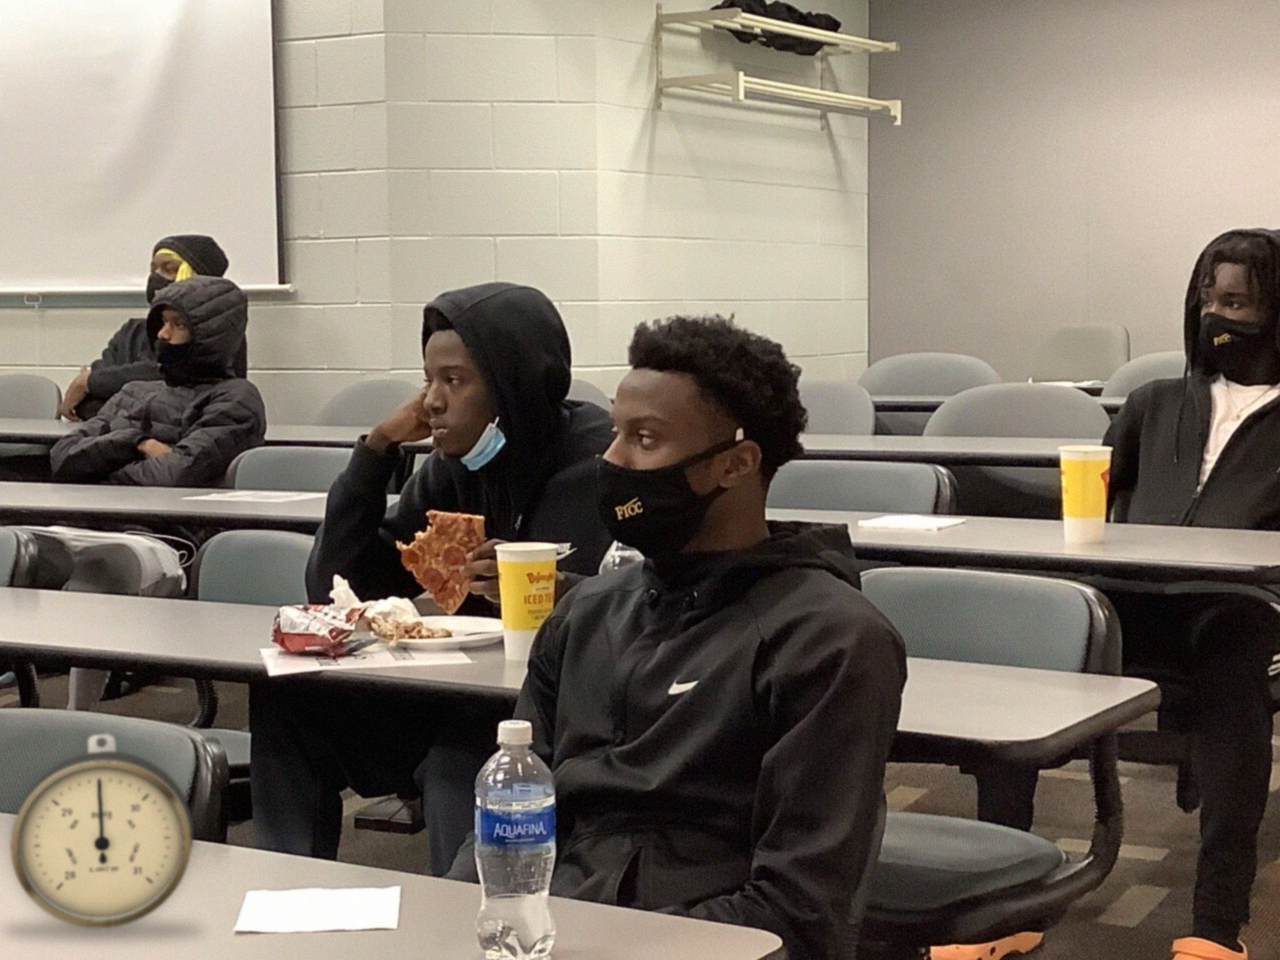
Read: 29.5,inHg
